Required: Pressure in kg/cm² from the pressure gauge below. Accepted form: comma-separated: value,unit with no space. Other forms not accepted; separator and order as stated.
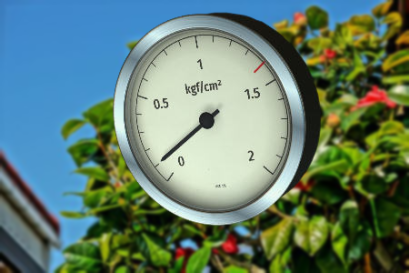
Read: 0.1,kg/cm²
